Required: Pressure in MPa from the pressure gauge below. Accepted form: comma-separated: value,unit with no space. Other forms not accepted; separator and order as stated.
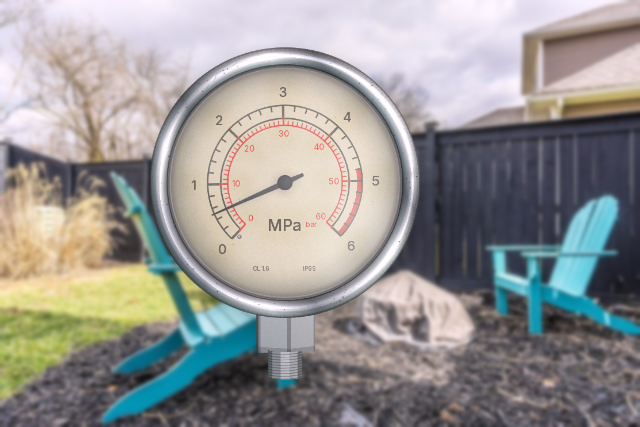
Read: 0.5,MPa
